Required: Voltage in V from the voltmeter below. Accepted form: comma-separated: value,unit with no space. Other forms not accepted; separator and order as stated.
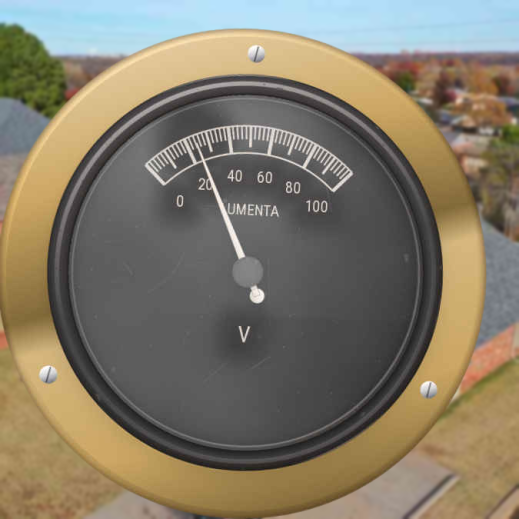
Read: 24,V
